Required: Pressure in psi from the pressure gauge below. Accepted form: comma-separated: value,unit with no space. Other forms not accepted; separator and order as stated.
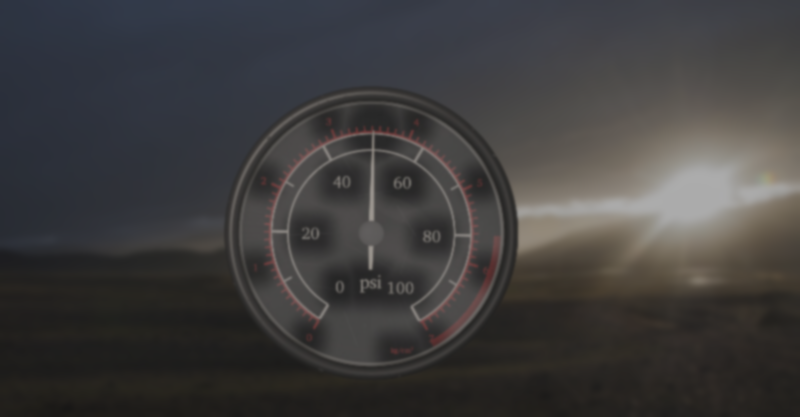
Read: 50,psi
